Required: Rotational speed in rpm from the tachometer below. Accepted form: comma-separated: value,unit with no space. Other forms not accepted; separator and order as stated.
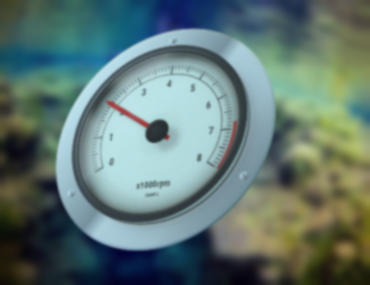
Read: 2000,rpm
